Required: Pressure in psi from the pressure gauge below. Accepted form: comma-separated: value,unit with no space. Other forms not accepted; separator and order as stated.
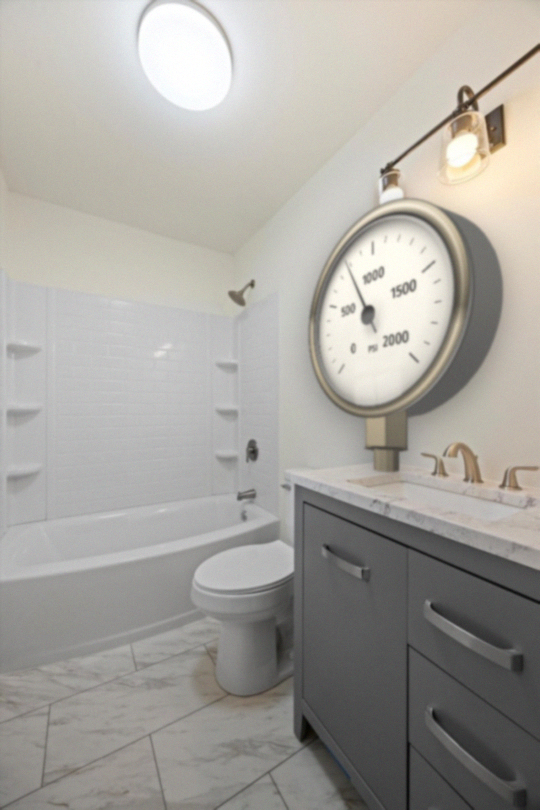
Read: 800,psi
